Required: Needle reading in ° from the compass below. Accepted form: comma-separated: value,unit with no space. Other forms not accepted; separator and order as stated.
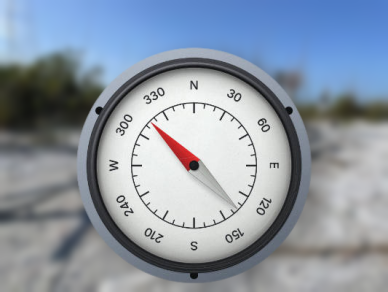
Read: 315,°
